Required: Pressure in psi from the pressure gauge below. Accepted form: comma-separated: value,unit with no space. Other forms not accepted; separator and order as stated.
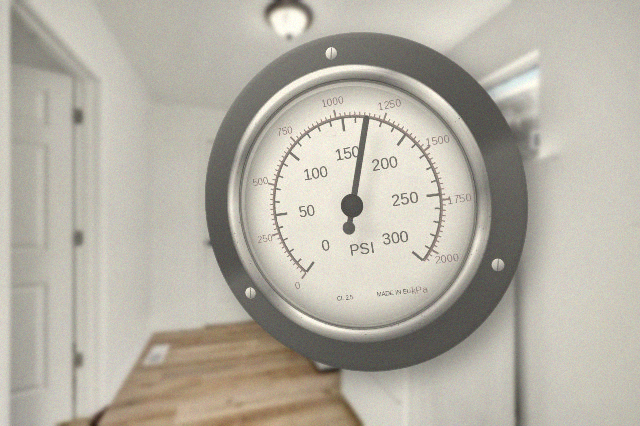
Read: 170,psi
